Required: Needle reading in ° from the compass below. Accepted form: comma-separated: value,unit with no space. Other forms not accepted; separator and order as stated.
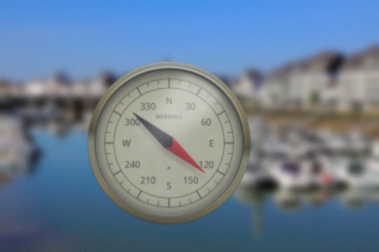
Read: 130,°
